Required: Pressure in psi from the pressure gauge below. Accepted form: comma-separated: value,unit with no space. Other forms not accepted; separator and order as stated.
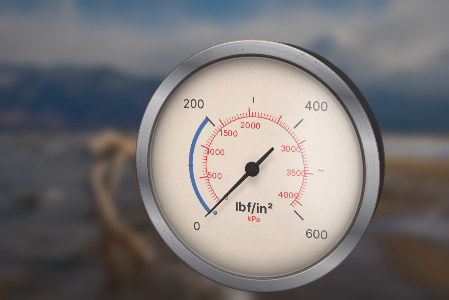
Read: 0,psi
